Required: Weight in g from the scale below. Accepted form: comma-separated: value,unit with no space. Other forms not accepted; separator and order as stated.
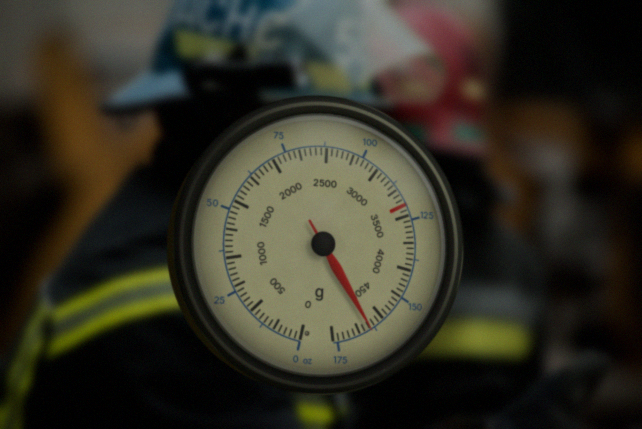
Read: 4650,g
